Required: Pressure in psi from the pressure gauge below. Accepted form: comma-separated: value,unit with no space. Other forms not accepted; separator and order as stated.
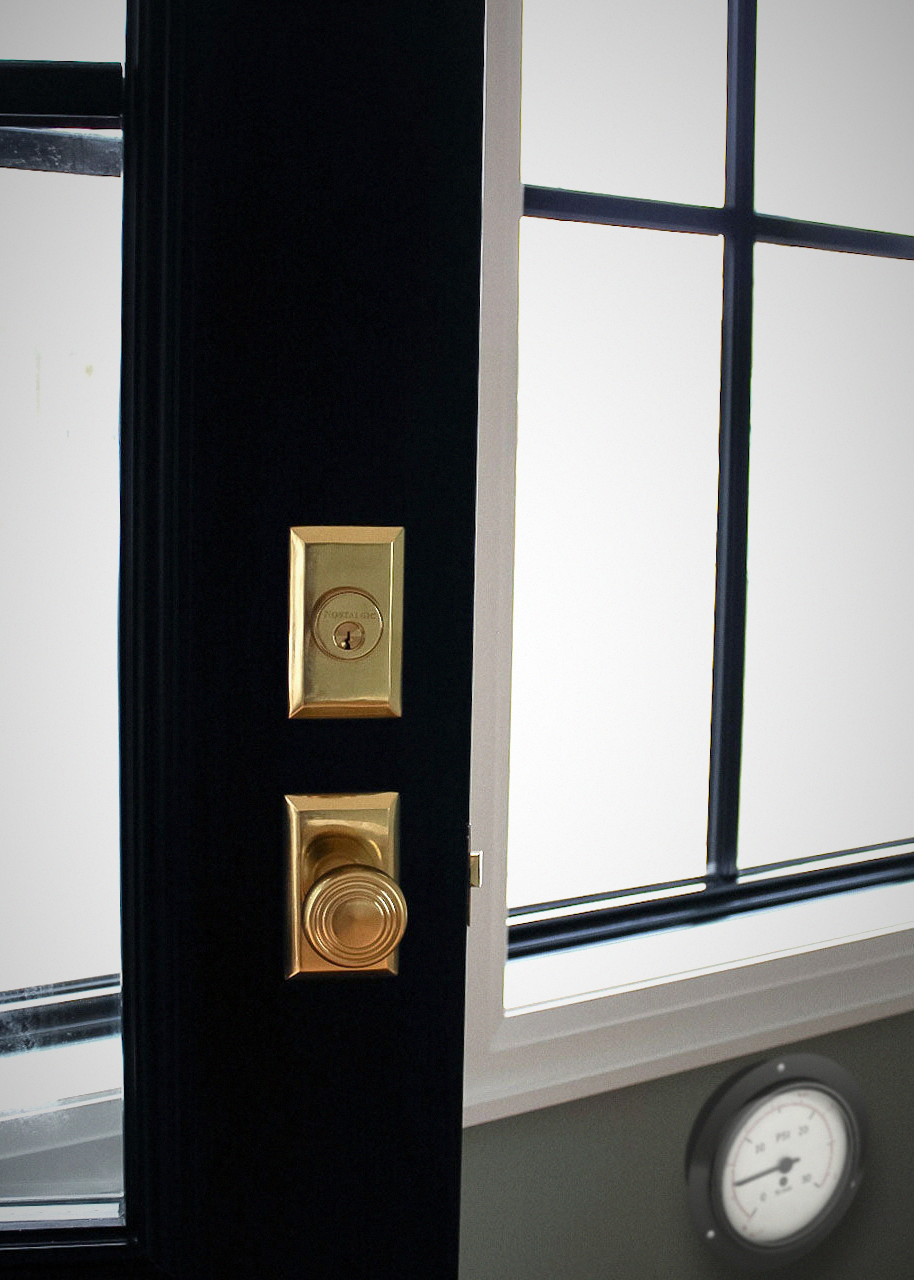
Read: 5,psi
